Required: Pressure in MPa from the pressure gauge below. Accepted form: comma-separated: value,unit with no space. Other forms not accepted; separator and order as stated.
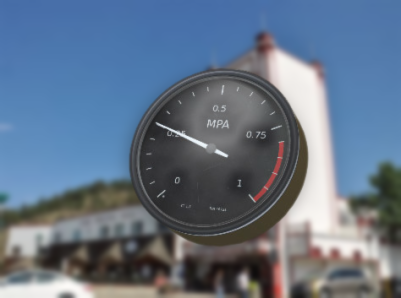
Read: 0.25,MPa
